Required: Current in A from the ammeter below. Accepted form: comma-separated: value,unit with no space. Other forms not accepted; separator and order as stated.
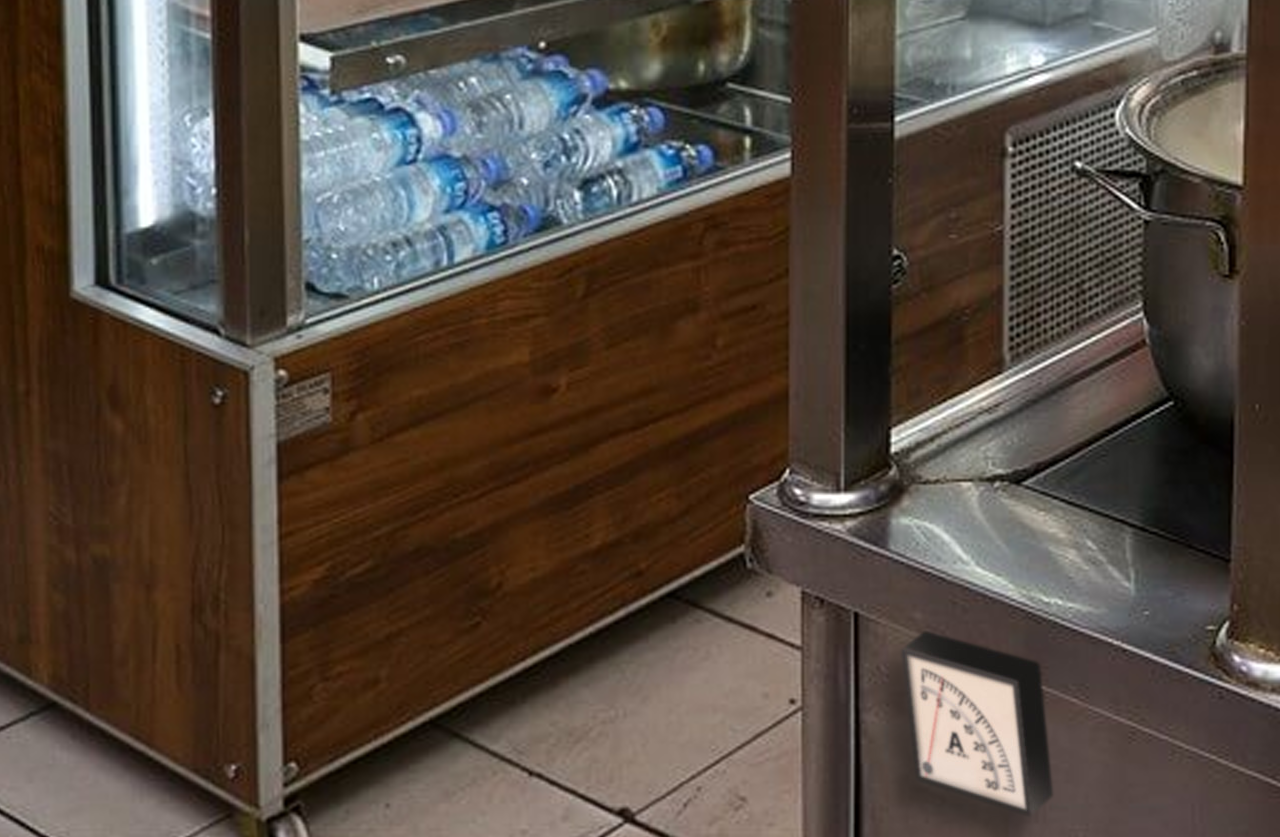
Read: 5,A
